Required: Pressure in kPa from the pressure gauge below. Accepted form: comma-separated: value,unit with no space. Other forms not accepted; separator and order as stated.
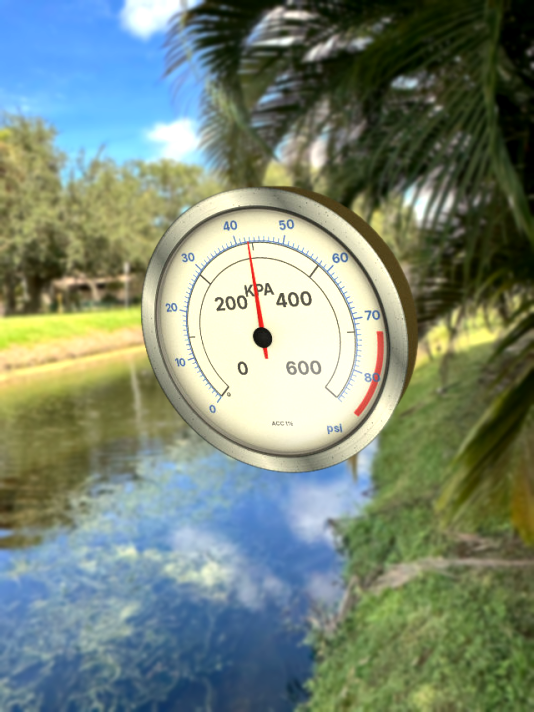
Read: 300,kPa
